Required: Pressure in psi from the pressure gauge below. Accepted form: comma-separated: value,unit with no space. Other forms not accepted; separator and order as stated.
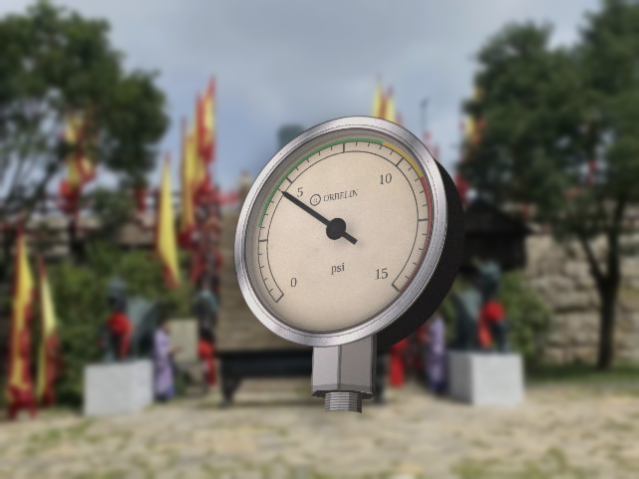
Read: 4.5,psi
